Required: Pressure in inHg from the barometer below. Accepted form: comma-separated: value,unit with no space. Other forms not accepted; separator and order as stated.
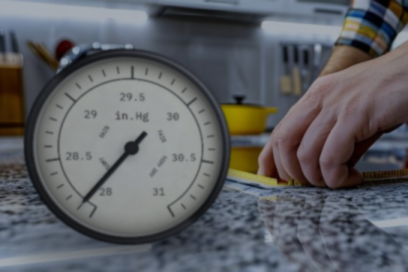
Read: 28.1,inHg
